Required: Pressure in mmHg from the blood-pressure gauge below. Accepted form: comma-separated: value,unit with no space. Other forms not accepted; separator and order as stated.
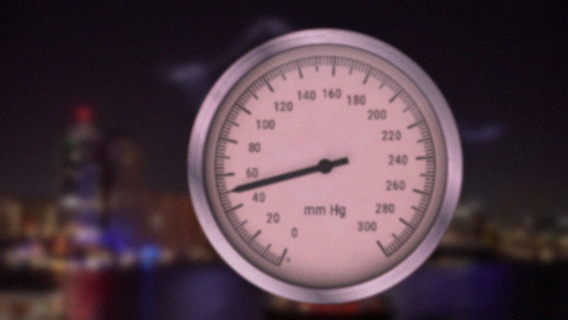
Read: 50,mmHg
